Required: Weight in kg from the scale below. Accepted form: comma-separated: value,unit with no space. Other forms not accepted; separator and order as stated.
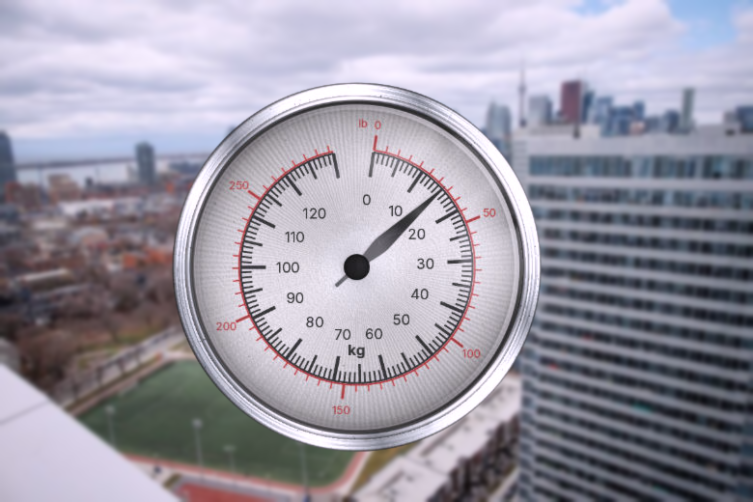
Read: 15,kg
